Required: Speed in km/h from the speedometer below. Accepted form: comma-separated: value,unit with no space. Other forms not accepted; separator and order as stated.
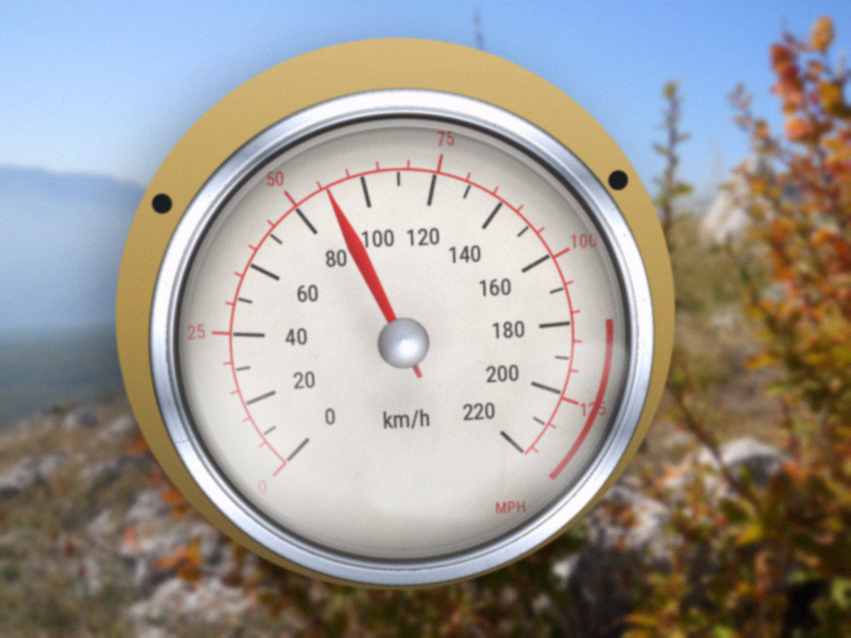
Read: 90,km/h
